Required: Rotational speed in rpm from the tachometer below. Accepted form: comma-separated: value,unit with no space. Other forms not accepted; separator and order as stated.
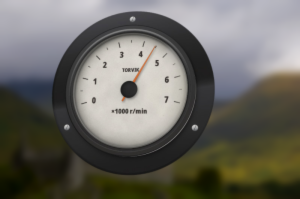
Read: 4500,rpm
